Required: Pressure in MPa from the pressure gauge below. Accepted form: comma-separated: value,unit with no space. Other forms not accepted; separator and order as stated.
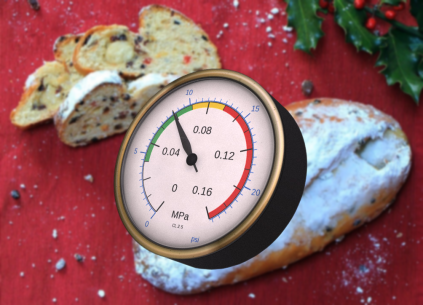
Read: 0.06,MPa
